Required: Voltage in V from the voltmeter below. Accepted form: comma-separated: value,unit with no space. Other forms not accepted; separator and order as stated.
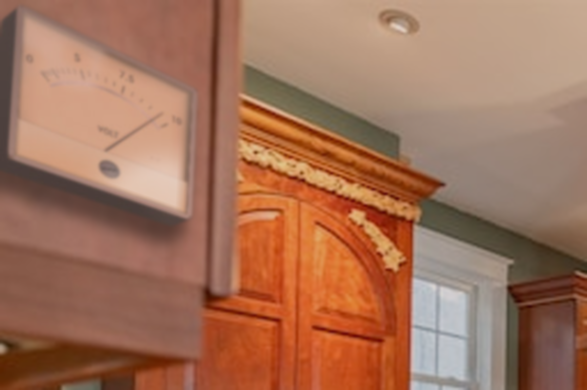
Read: 9.5,V
